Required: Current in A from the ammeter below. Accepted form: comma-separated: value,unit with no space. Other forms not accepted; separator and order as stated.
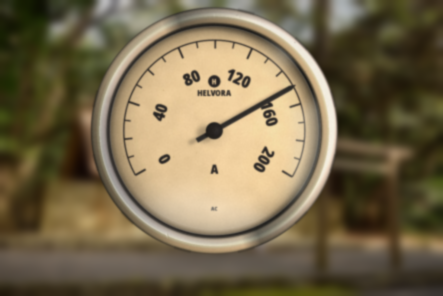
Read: 150,A
